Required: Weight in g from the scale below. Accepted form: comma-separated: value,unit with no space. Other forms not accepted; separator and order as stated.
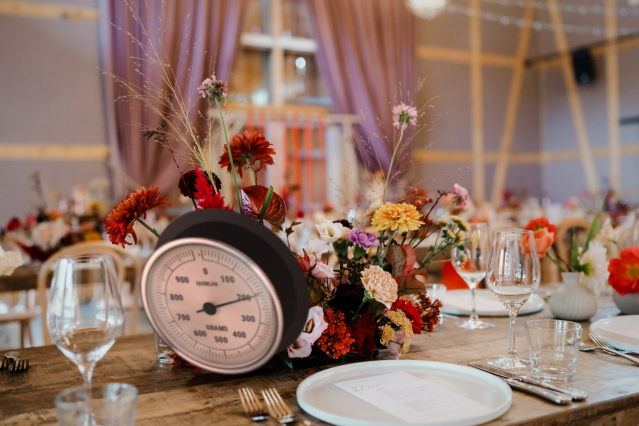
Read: 200,g
